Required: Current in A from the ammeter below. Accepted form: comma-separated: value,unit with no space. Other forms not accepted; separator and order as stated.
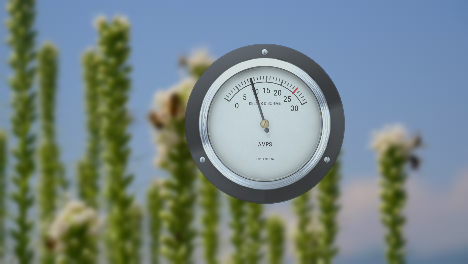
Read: 10,A
